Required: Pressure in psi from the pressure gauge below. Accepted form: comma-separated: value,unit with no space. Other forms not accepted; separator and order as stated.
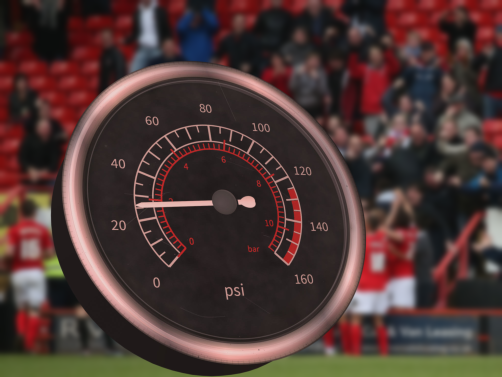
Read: 25,psi
